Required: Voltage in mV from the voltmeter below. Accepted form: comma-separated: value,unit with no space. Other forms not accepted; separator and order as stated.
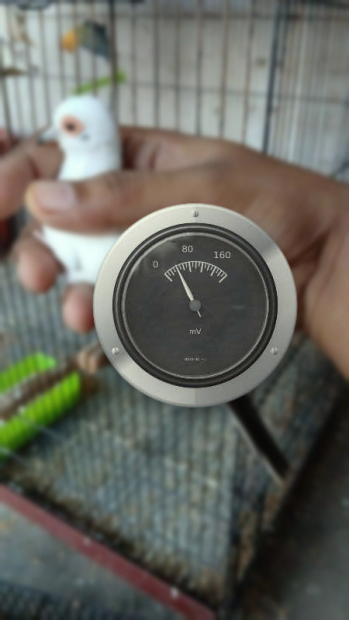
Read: 40,mV
